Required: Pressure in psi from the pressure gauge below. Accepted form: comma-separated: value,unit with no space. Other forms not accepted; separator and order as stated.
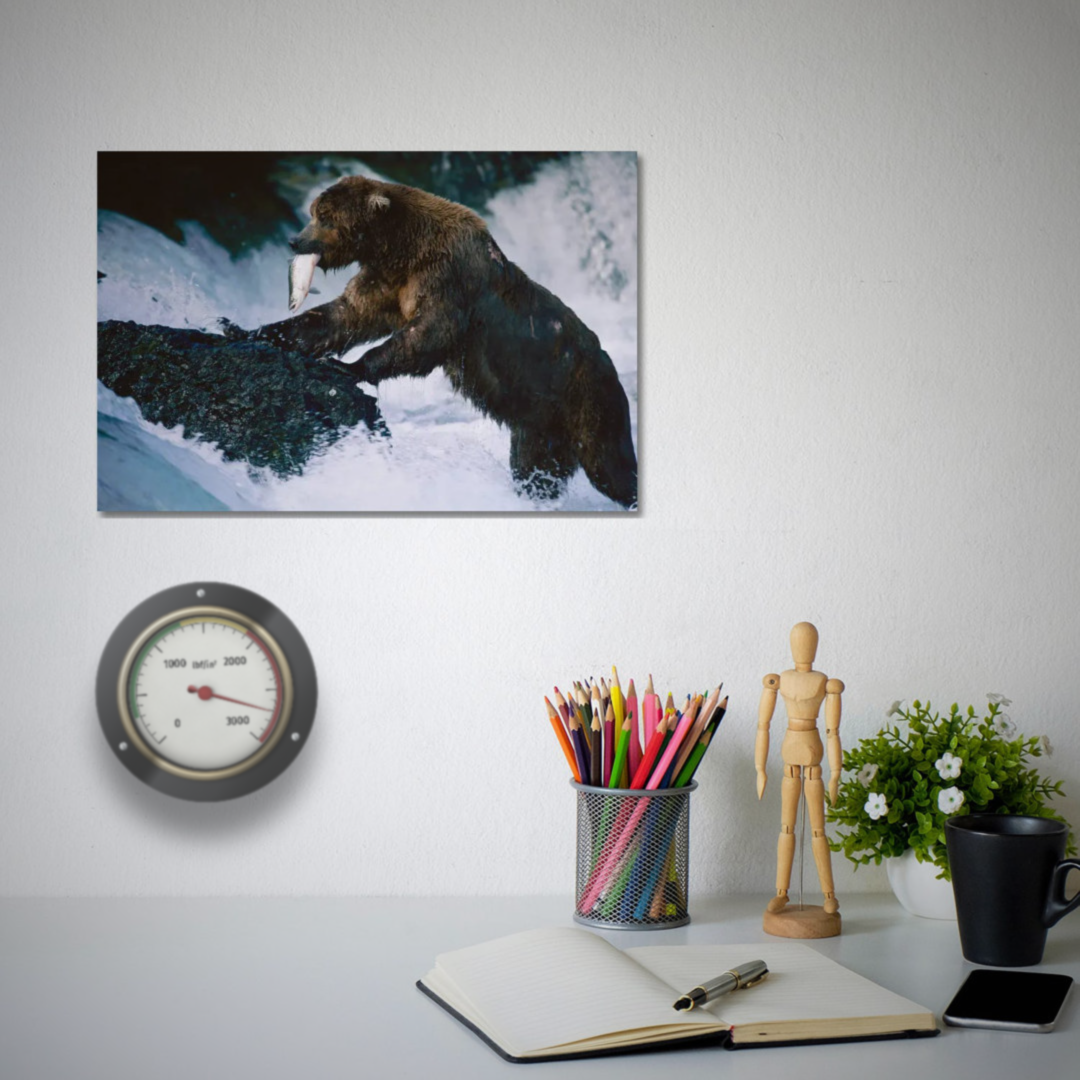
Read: 2700,psi
